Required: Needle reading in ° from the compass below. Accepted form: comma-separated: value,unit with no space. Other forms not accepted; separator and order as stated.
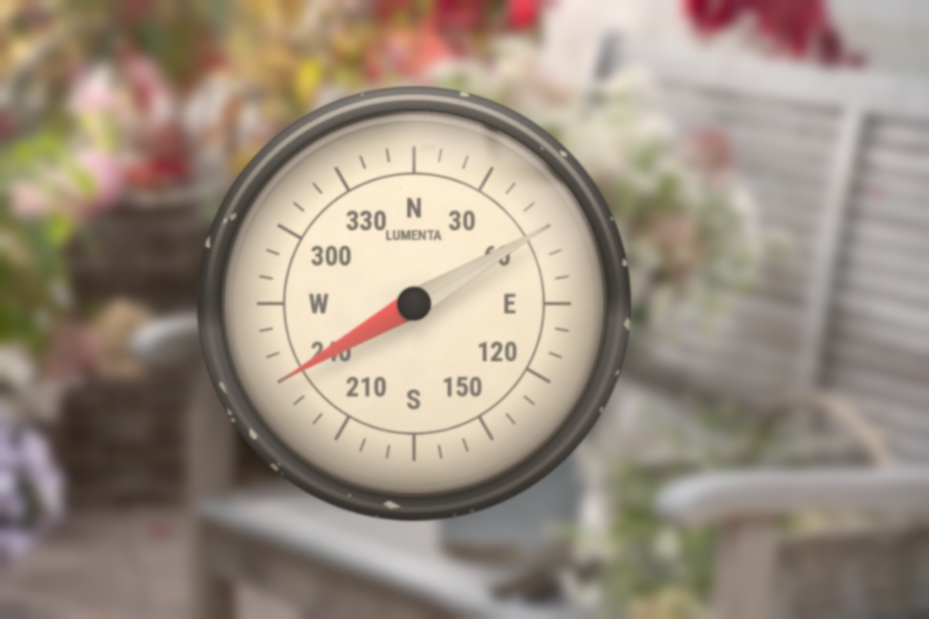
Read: 240,°
